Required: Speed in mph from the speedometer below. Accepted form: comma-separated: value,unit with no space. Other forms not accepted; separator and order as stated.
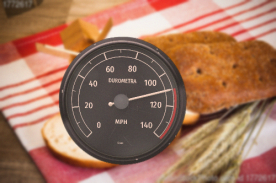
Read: 110,mph
